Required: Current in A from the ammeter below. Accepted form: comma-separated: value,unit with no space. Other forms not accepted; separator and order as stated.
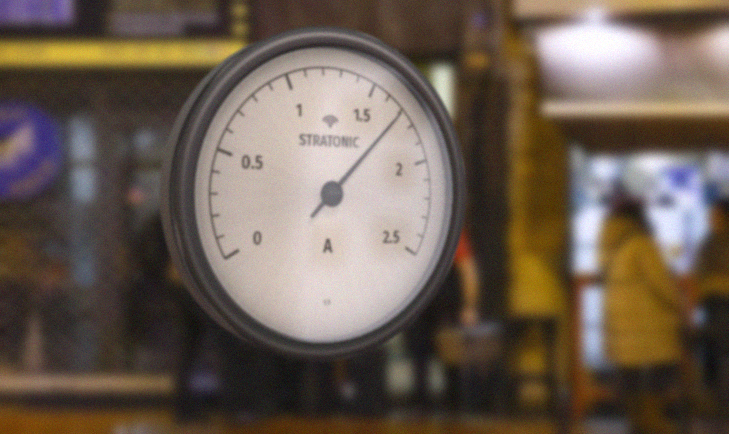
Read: 1.7,A
